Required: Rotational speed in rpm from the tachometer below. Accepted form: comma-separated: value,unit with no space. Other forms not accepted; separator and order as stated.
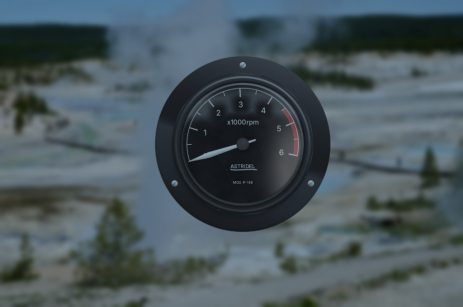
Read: 0,rpm
